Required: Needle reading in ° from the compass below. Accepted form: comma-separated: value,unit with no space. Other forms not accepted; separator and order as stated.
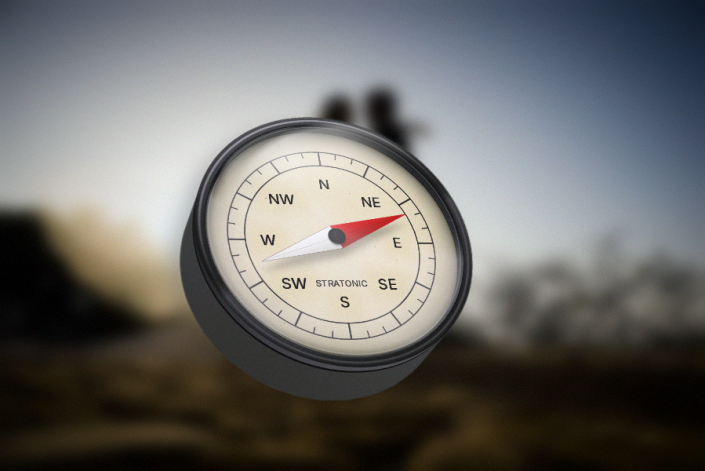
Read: 70,°
